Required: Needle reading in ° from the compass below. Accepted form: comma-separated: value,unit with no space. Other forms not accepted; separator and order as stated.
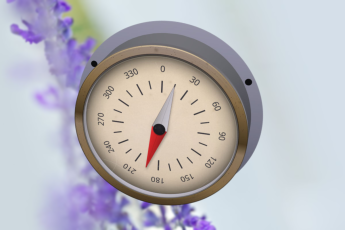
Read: 195,°
